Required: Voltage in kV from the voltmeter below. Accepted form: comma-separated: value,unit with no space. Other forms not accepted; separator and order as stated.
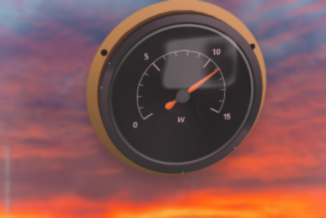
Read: 11,kV
